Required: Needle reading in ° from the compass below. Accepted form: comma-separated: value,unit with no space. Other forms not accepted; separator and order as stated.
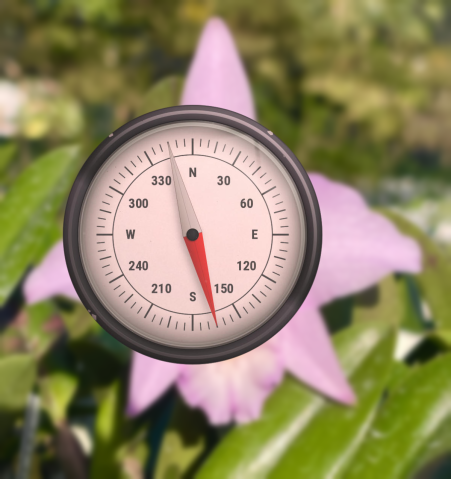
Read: 165,°
